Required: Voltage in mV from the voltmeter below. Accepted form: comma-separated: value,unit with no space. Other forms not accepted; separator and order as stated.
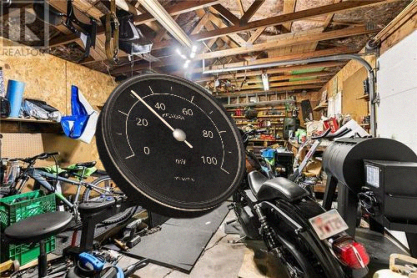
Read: 30,mV
